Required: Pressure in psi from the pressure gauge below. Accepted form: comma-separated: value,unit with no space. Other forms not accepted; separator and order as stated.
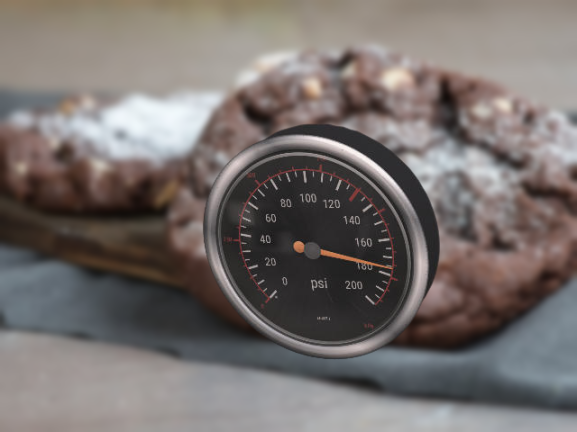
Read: 175,psi
